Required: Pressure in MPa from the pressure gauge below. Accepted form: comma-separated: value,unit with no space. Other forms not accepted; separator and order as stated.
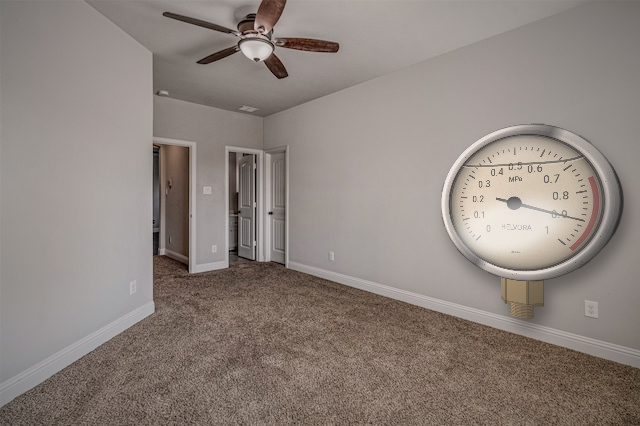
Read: 0.9,MPa
